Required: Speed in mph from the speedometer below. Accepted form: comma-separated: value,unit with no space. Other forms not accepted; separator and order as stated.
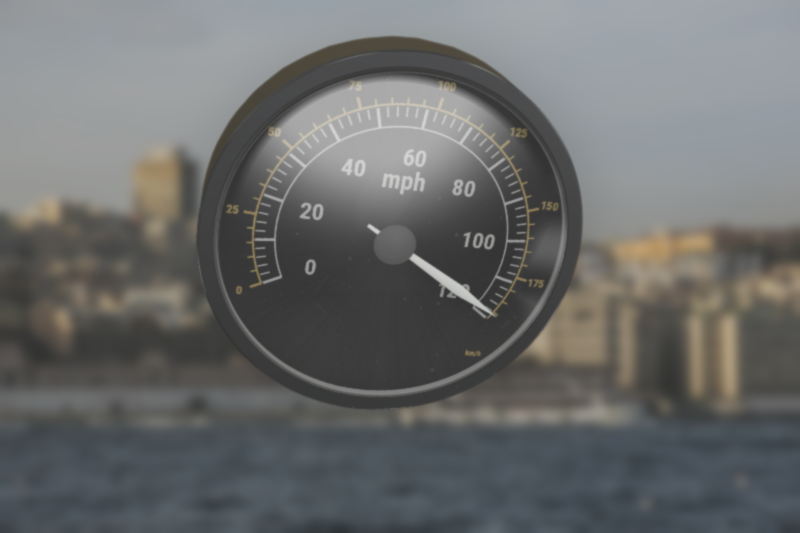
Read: 118,mph
